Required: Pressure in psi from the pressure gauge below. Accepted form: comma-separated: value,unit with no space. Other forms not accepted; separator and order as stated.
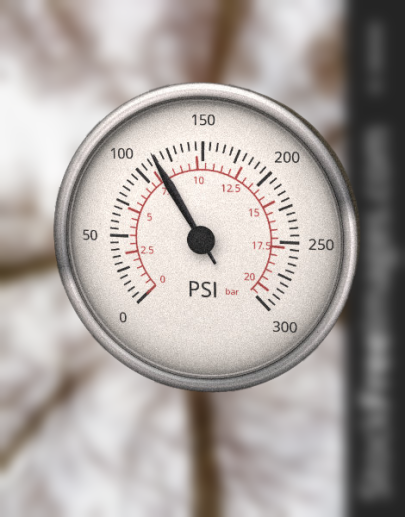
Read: 115,psi
